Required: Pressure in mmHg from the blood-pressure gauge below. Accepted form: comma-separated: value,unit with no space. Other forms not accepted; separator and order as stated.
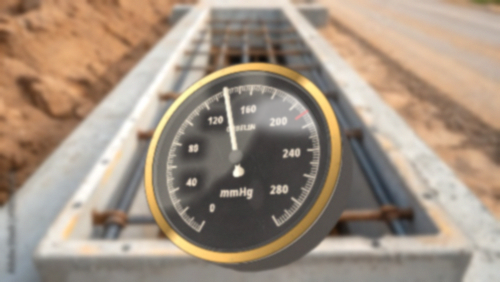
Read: 140,mmHg
